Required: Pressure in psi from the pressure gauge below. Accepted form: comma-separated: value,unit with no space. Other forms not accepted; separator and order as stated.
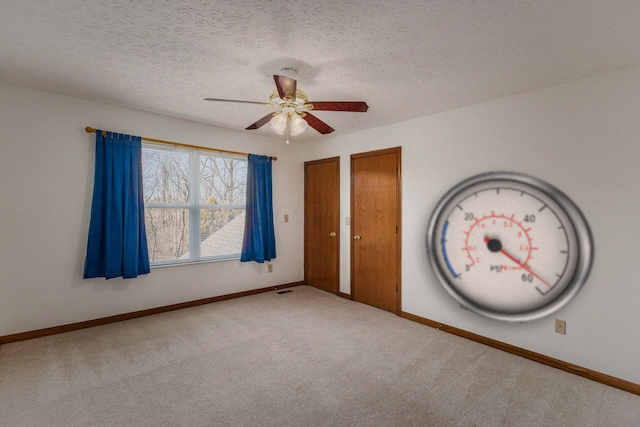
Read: 57.5,psi
